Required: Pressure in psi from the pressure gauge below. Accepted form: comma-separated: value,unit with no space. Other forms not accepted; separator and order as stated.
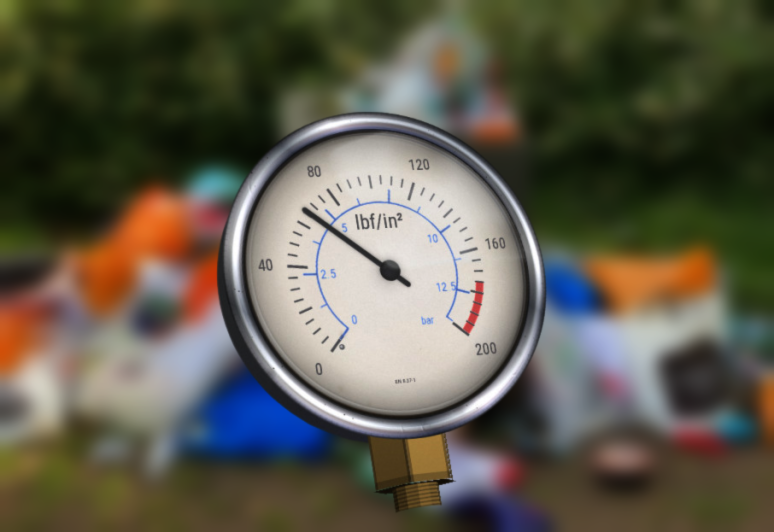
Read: 65,psi
